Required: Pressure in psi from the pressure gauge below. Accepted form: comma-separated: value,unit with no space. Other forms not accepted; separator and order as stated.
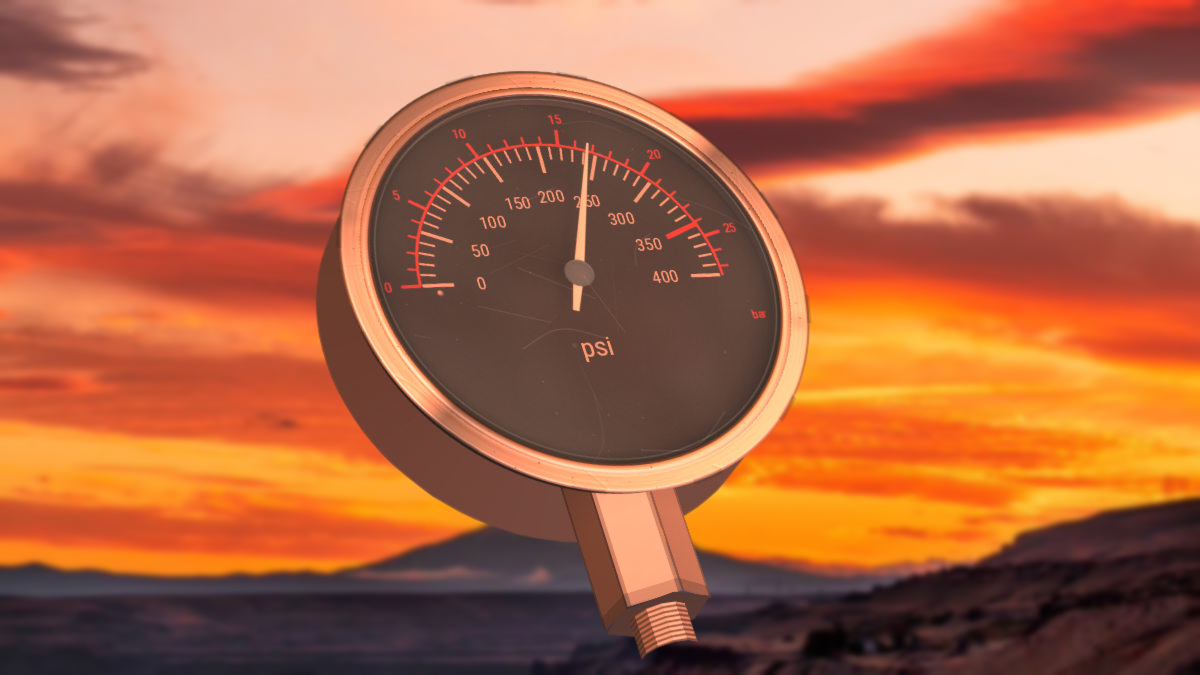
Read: 240,psi
